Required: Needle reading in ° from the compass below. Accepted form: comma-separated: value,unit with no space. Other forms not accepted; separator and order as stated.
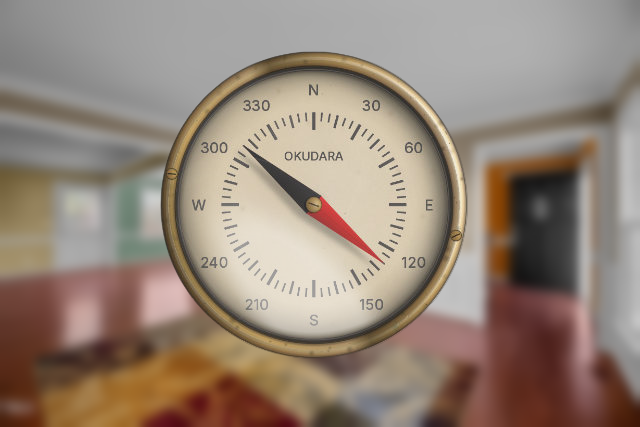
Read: 130,°
